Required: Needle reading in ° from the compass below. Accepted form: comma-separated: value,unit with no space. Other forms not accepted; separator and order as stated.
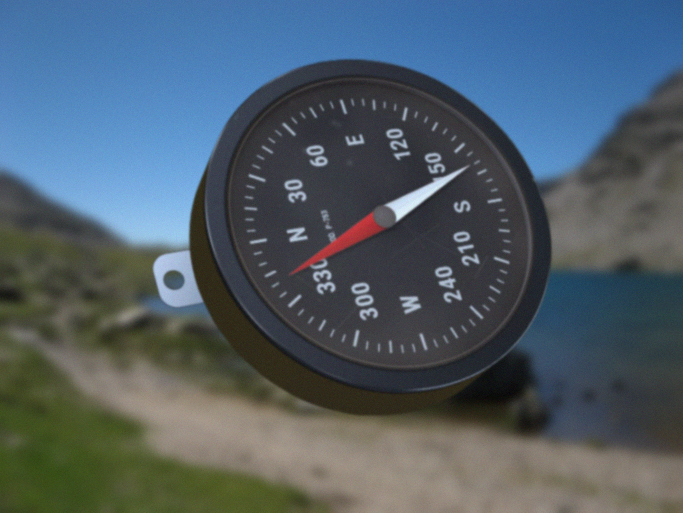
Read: 340,°
